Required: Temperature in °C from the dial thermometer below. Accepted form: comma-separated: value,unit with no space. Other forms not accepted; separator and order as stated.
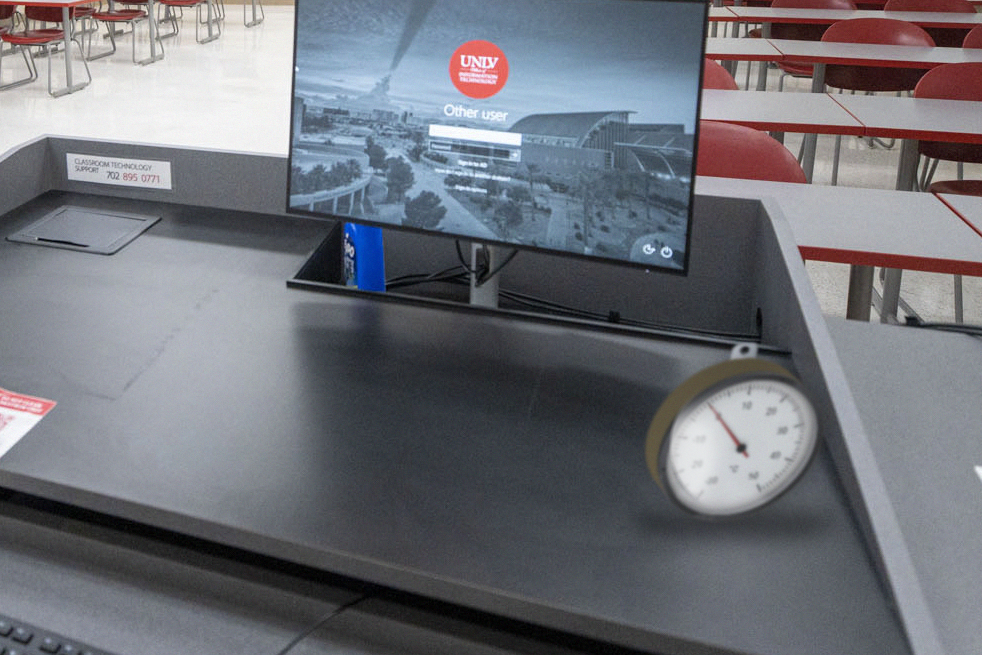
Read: 0,°C
